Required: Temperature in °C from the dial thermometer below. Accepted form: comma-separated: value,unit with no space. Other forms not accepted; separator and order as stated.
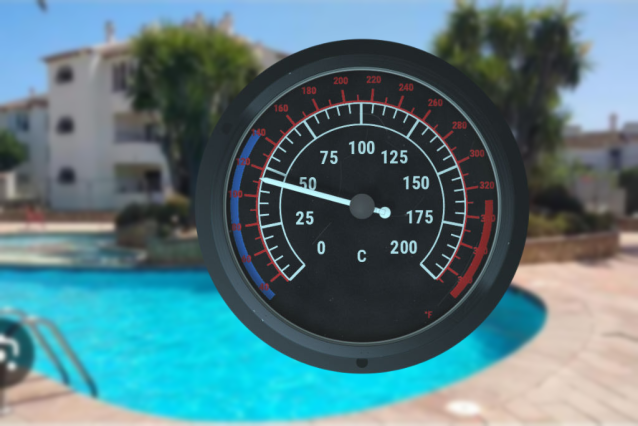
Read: 45,°C
